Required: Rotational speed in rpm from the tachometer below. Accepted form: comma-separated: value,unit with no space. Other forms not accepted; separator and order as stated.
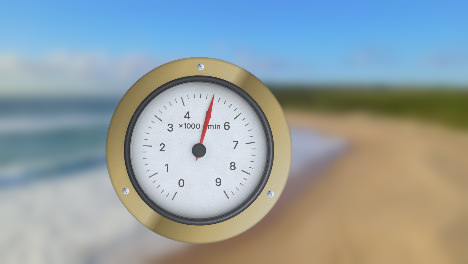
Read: 5000,rpm
